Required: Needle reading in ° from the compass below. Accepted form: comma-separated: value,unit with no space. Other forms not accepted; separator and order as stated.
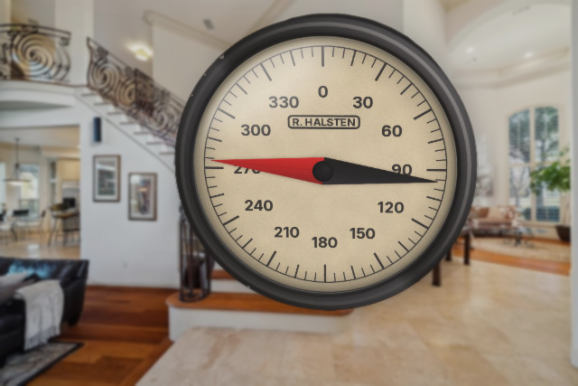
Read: 275,°
